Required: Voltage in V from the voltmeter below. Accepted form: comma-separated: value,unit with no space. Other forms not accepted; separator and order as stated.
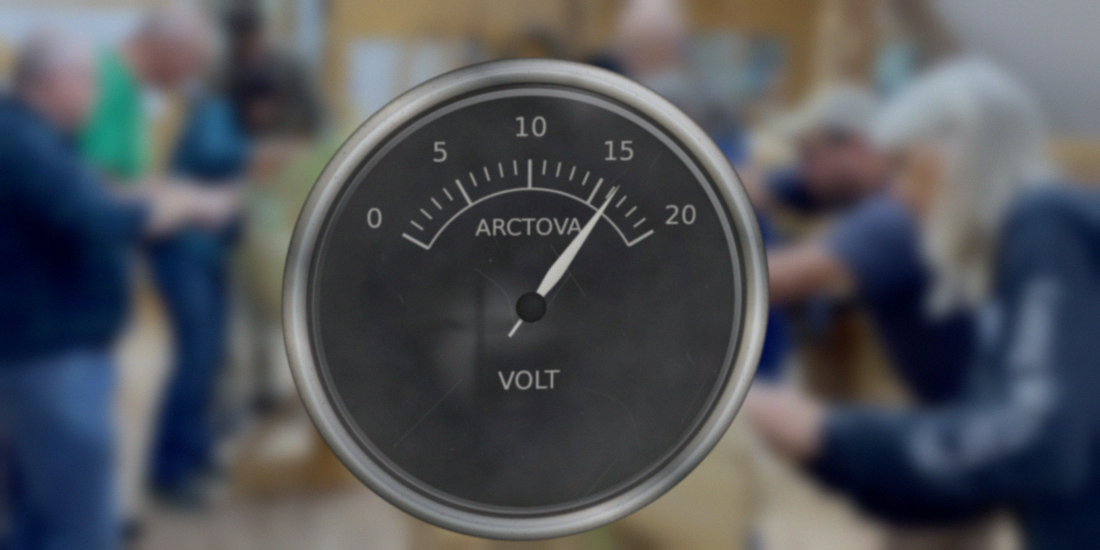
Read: 16,V
